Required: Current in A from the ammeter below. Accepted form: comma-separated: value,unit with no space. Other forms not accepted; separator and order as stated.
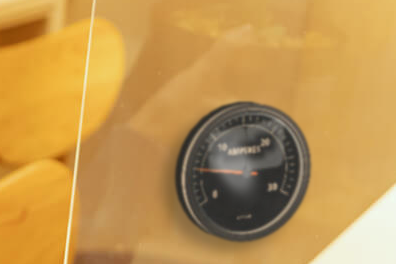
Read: 5,A
